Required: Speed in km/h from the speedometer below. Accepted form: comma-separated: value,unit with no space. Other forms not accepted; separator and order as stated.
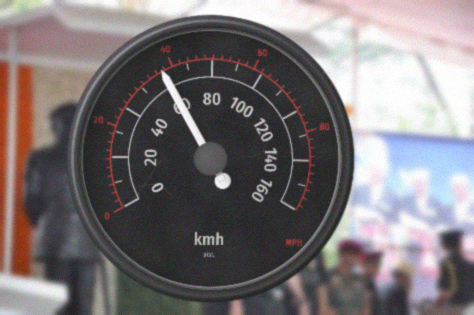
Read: 60,km/h
